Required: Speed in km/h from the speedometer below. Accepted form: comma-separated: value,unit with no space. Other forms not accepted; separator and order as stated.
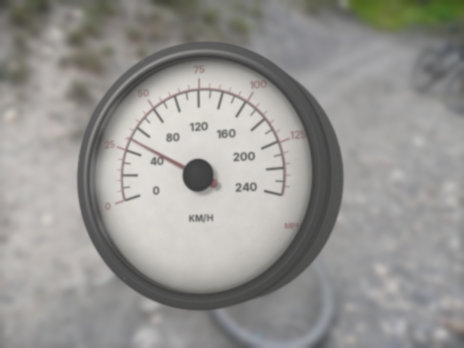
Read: 50,km/h
